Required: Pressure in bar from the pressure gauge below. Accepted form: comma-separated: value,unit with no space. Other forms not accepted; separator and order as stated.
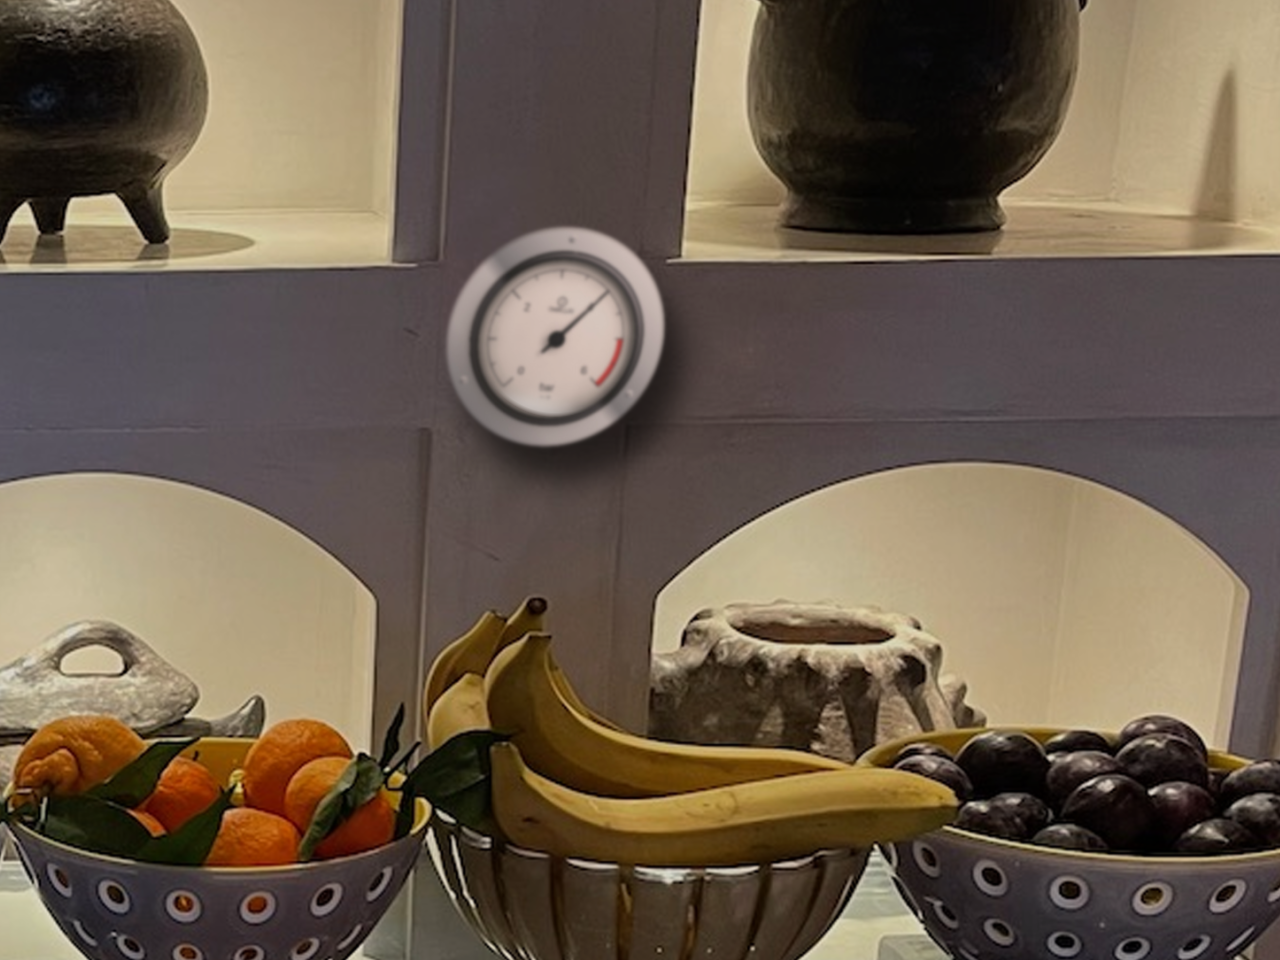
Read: 4,bar
